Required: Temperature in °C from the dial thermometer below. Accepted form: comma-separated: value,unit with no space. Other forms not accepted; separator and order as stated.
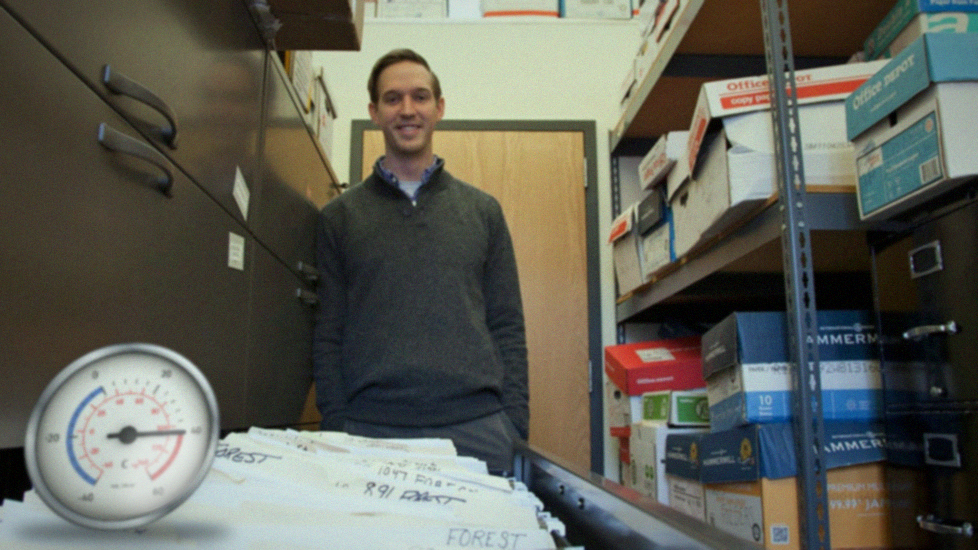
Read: 40,°C
